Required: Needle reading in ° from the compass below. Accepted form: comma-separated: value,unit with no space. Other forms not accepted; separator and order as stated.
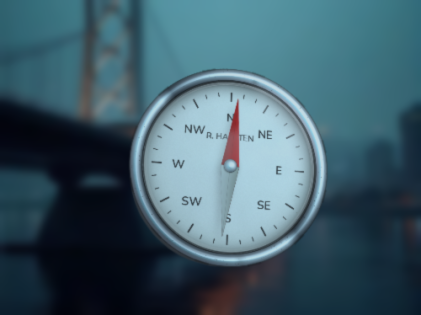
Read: 5,°
